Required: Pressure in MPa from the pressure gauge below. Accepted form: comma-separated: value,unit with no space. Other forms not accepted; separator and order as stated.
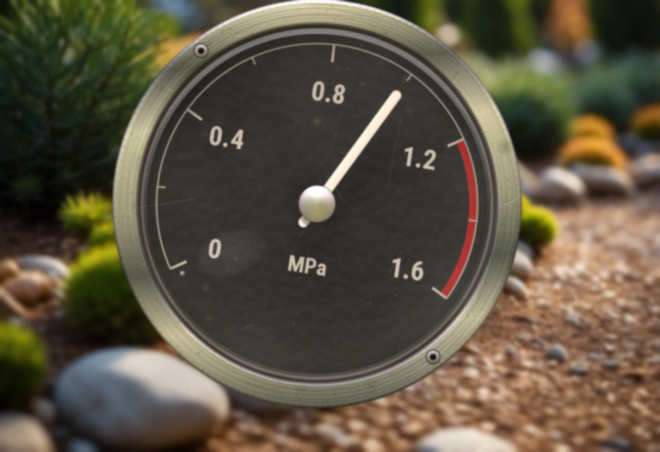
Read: 1,MPa
